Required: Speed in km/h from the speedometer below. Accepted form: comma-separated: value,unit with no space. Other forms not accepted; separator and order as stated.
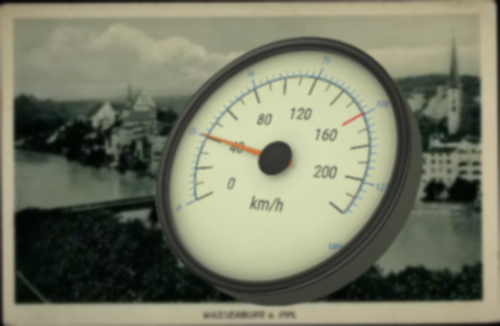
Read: 40,km/h
